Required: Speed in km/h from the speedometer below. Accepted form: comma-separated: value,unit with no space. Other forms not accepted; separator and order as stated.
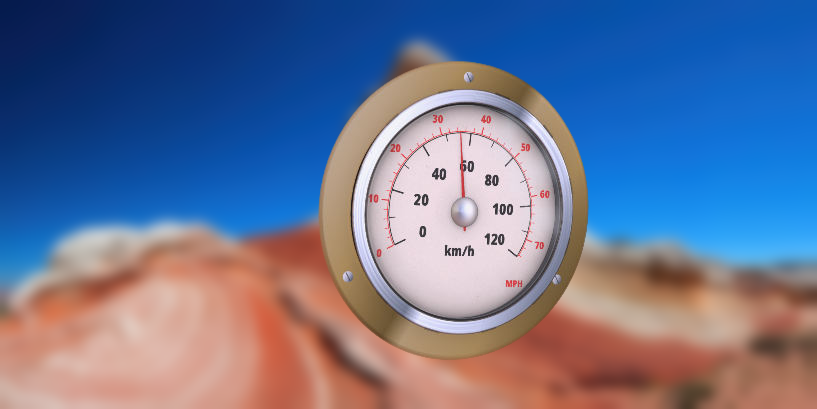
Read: 55,km/h
